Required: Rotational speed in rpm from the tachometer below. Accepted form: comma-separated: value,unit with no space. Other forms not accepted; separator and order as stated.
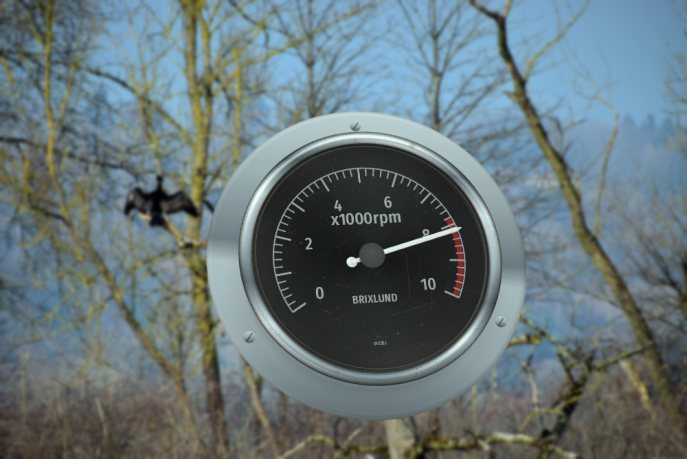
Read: 8200,rpm
